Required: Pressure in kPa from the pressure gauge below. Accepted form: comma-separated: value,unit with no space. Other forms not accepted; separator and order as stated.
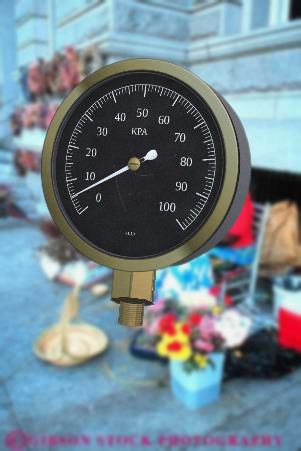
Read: 5,kPa
